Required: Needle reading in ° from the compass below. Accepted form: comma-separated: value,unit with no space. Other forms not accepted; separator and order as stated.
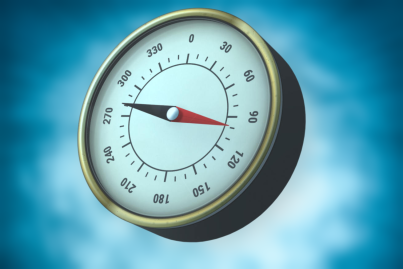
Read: 100,°
